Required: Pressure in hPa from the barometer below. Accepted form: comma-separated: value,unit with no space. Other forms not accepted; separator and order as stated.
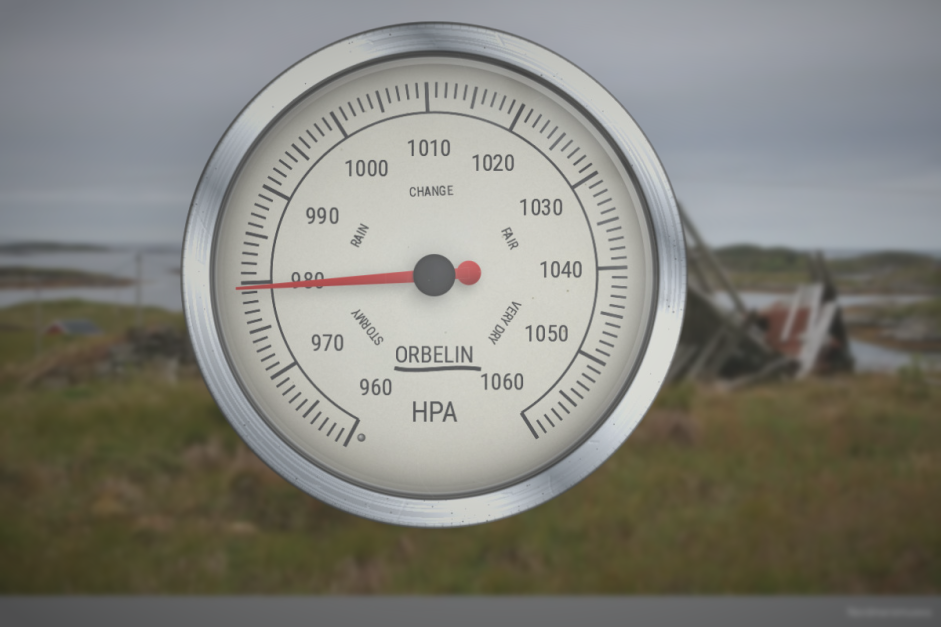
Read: 979.5,hPa
